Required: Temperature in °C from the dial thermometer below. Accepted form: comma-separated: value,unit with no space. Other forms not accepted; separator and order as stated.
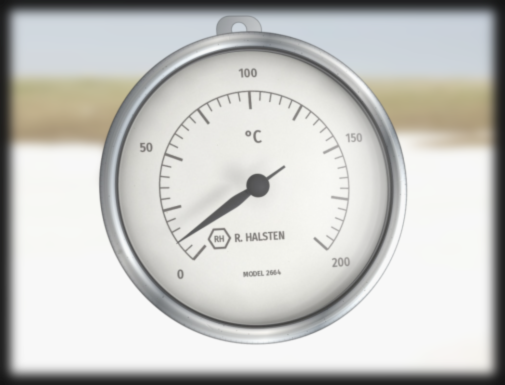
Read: 10,°C
